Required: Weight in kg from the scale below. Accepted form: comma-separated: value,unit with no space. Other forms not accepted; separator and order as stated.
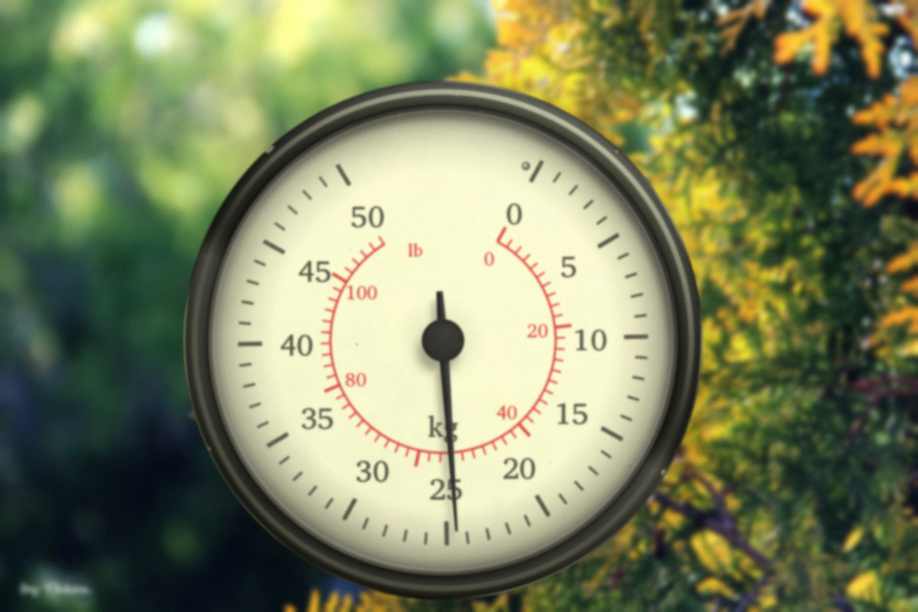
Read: 24.5,kg
